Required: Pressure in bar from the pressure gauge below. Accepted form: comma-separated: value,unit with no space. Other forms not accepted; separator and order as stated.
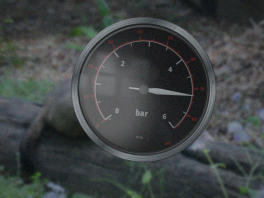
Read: 5,bar
